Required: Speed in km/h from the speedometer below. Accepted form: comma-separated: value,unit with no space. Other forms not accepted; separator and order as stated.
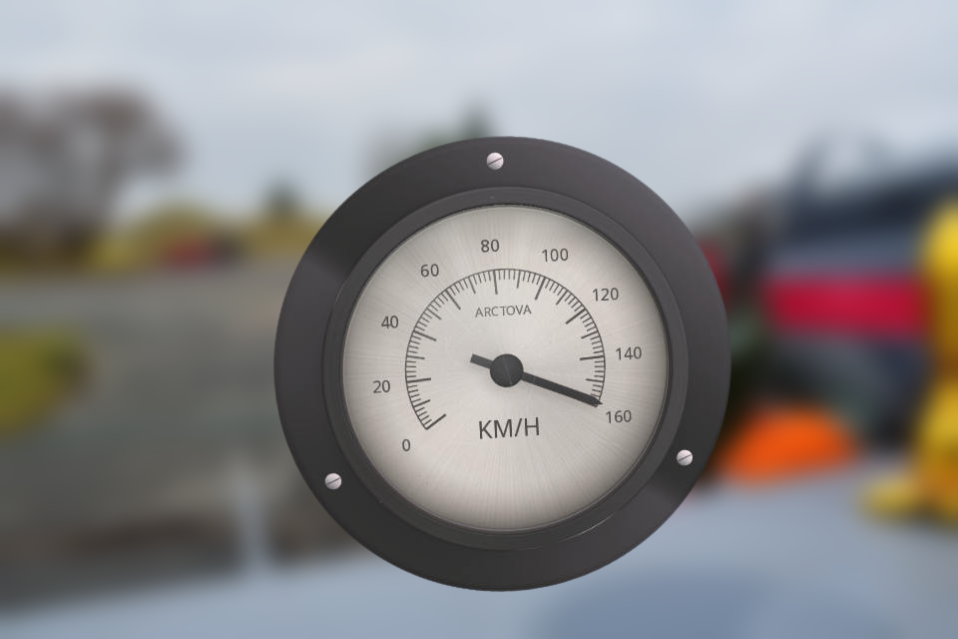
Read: 158,km/h
